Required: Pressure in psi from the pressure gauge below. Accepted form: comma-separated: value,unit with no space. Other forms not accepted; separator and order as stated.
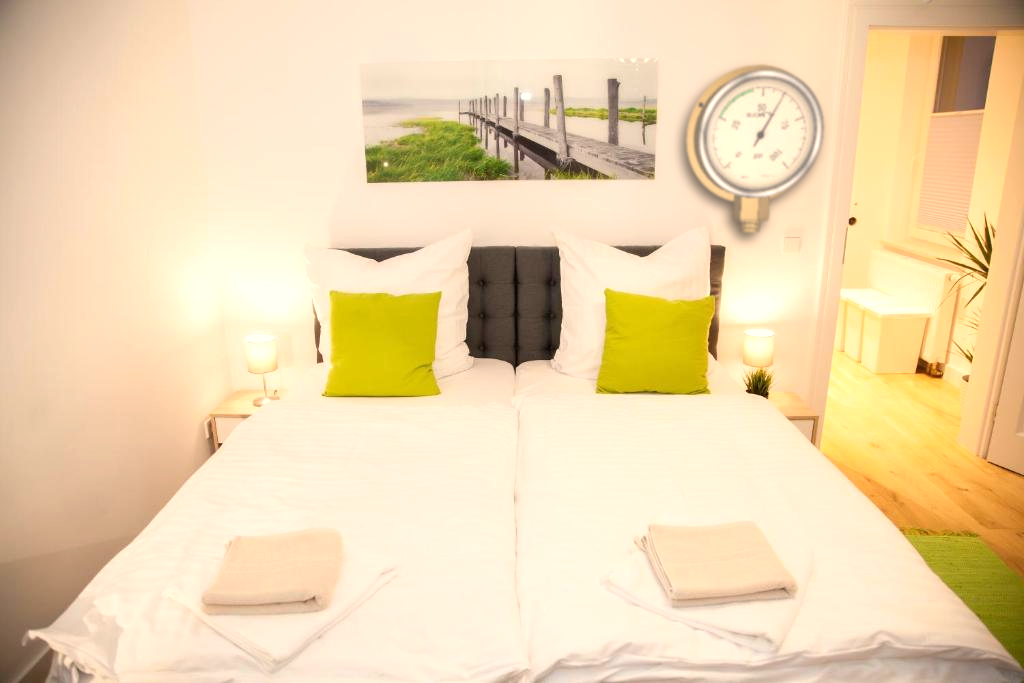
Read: 60,psi
